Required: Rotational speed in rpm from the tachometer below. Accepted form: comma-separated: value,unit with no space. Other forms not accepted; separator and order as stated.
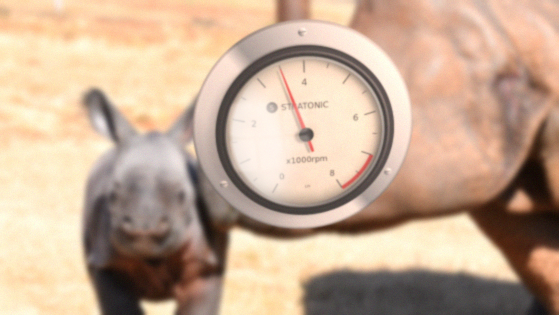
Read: 3500,rpm
